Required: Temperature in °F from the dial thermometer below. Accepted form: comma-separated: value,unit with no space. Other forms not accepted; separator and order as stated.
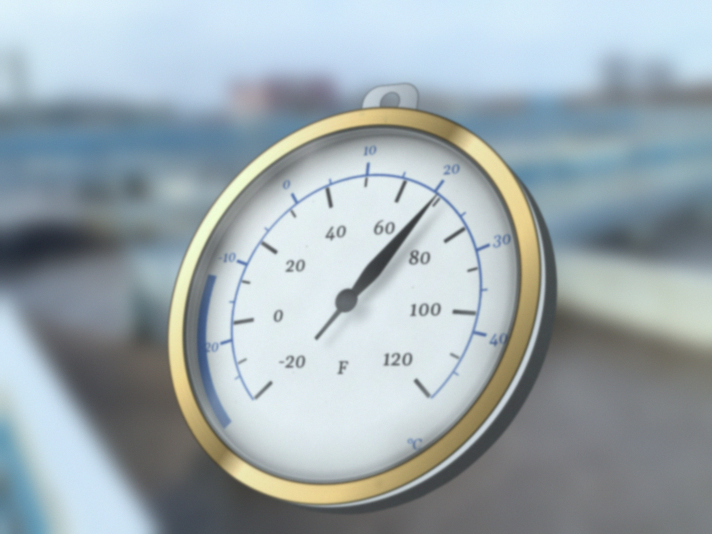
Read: 70,°F
